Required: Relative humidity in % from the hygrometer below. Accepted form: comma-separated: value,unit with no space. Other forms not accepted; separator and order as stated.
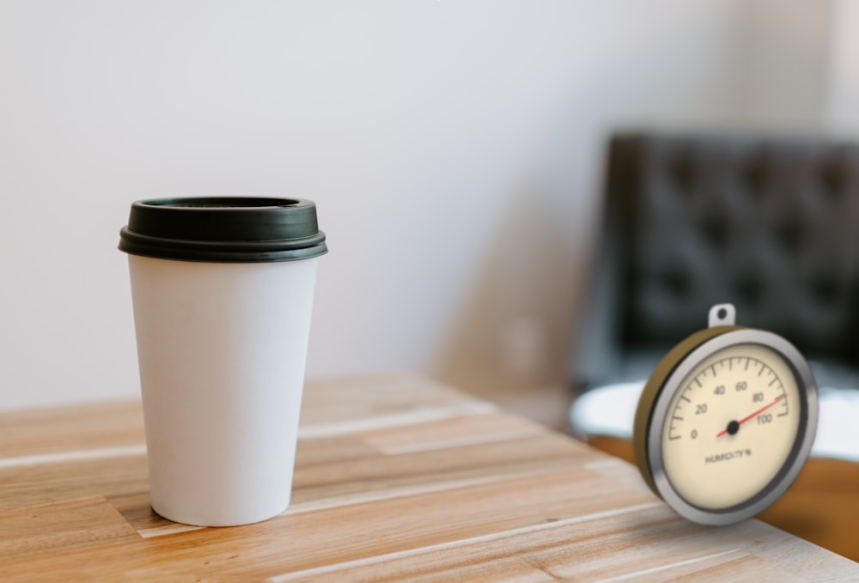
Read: 90,%
